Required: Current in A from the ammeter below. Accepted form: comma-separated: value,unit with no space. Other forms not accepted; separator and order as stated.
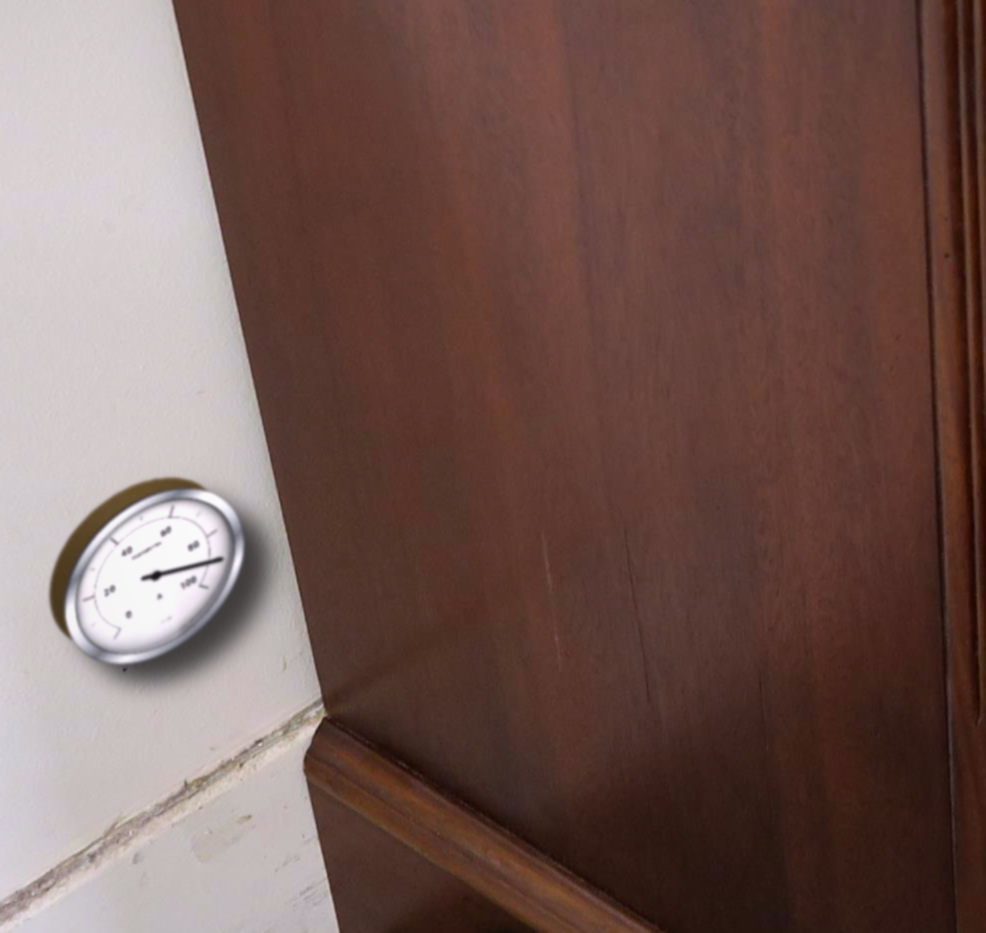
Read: 90,A
